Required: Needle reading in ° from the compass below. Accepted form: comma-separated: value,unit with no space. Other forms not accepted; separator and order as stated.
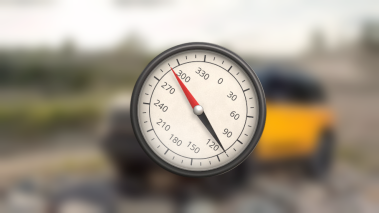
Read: 290,°
